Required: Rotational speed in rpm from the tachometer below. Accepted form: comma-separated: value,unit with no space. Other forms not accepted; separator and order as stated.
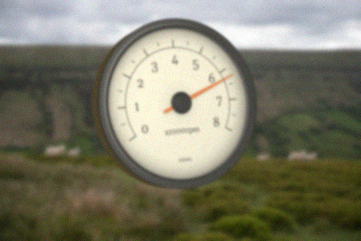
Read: 6250,rpm
